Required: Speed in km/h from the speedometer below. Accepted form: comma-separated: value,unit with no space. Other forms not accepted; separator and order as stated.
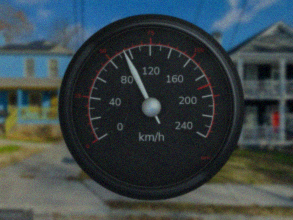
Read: 95,km/h
